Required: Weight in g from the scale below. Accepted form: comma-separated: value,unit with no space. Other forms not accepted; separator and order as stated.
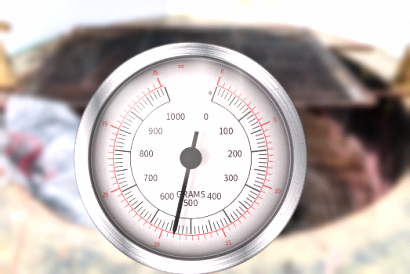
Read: 540,g
